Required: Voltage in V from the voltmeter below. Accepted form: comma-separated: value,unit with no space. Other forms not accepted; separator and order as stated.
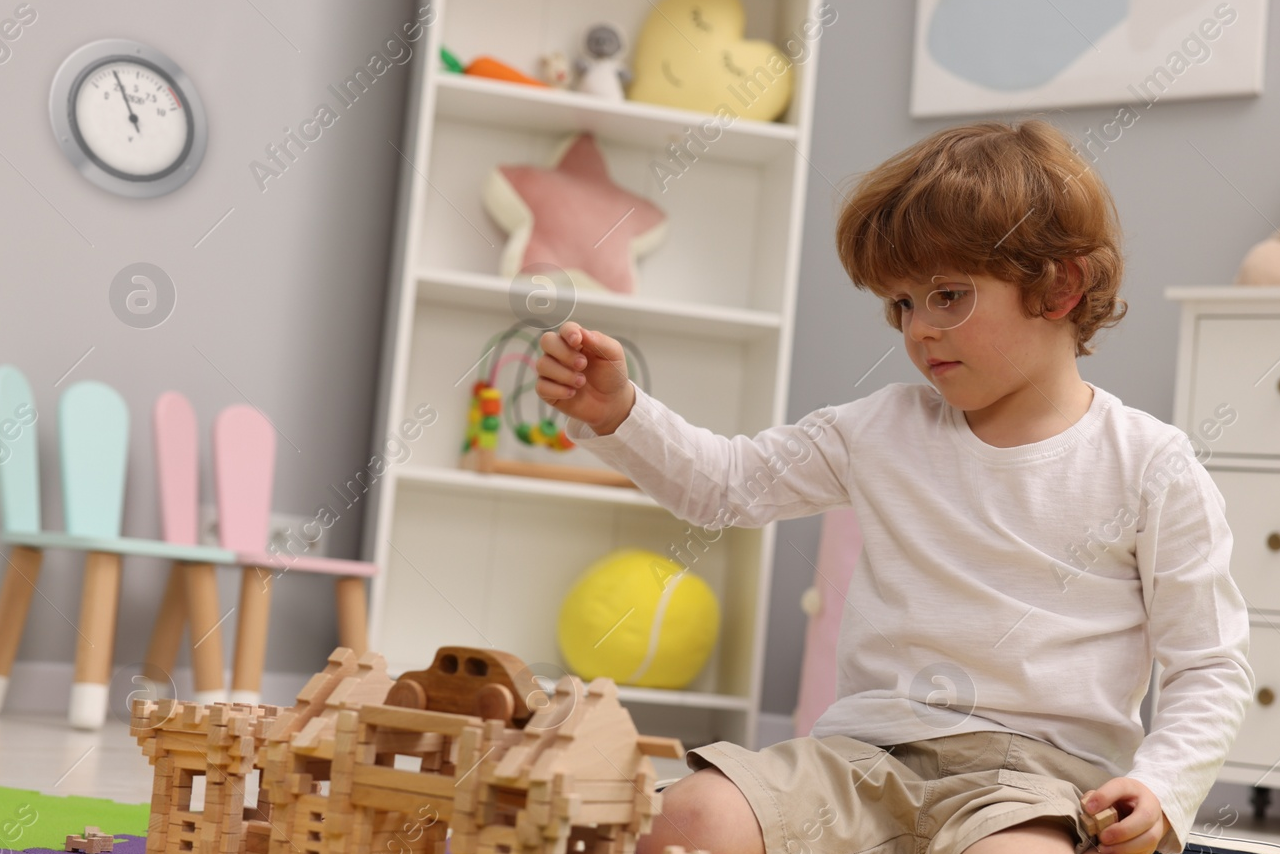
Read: 2.5,V
